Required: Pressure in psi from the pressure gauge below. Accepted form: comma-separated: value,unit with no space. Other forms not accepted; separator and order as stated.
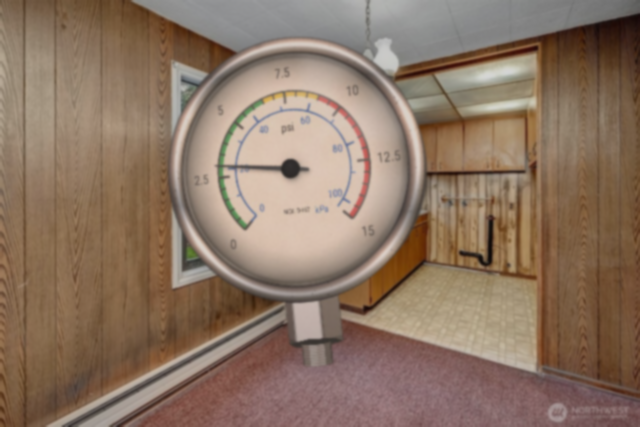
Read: 3,psi
